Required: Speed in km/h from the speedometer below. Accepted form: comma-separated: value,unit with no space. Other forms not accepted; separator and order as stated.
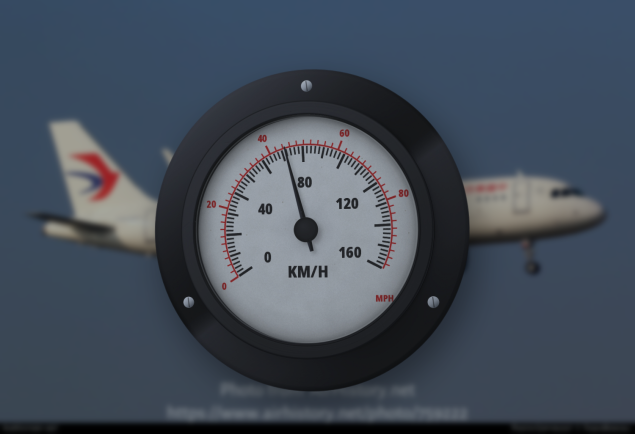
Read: 72,km/h
